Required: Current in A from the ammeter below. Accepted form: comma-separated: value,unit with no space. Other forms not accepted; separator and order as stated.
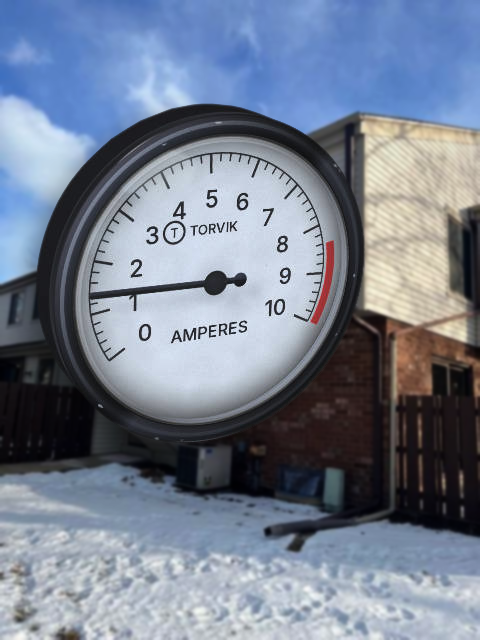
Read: 1.4,A
